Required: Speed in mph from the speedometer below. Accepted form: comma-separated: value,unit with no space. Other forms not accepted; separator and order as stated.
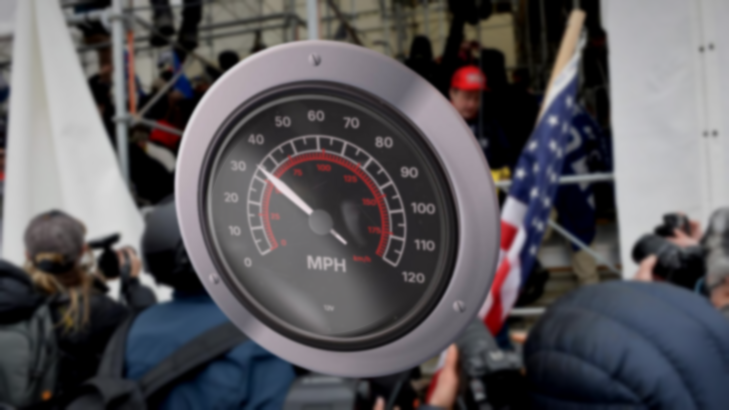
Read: 35,mph
